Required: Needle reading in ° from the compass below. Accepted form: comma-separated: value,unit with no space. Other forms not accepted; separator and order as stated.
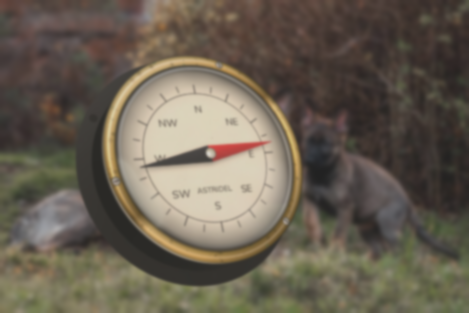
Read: 82.5,°
